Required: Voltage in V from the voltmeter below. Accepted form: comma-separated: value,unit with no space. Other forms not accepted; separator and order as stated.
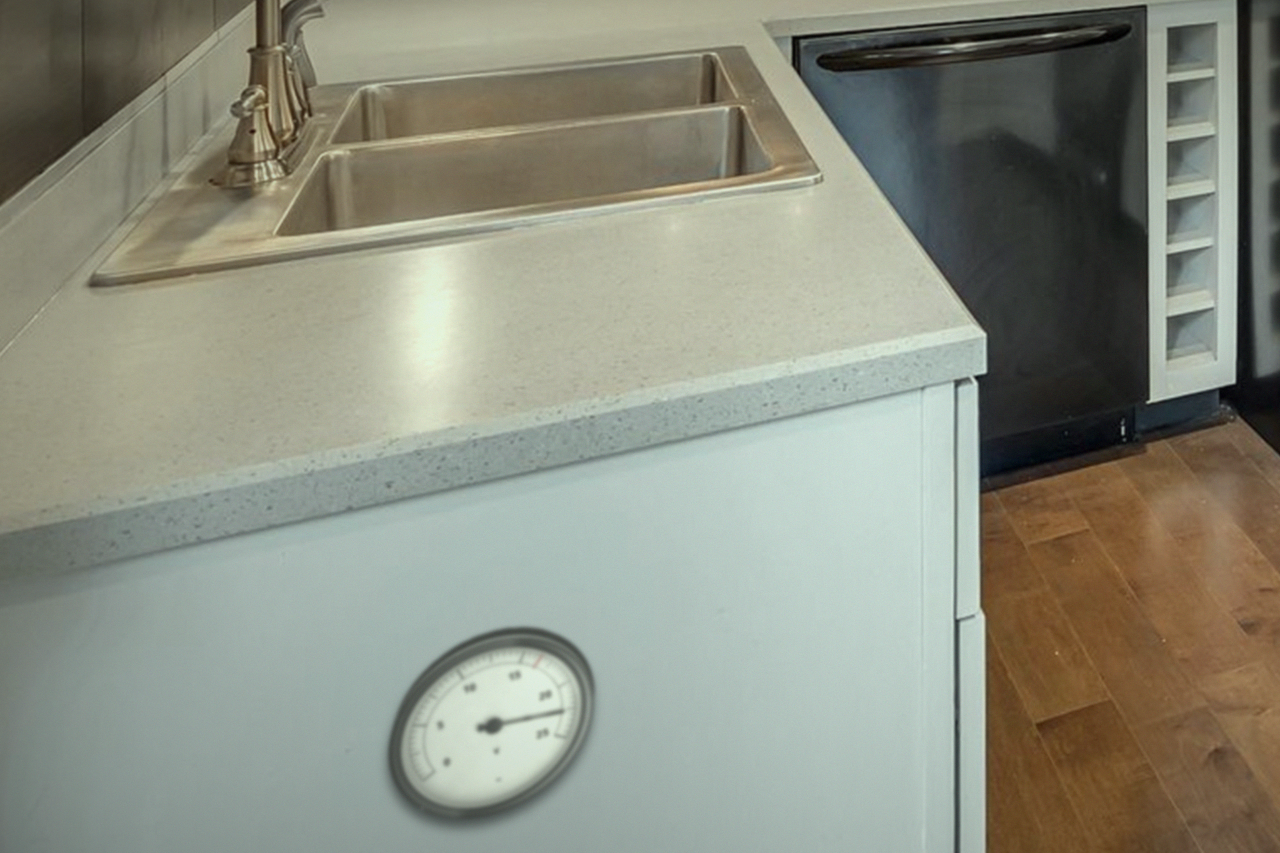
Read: 22.5,V
